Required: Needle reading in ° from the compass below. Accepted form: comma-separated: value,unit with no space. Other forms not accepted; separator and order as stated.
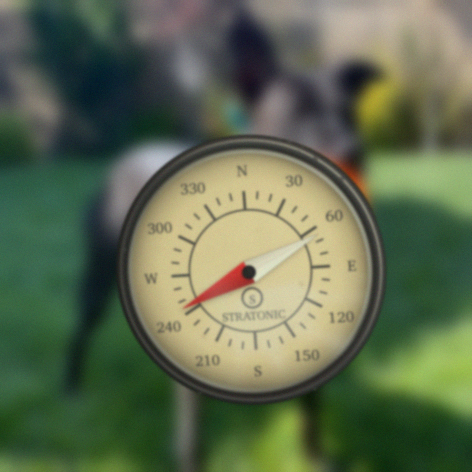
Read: 245,°
